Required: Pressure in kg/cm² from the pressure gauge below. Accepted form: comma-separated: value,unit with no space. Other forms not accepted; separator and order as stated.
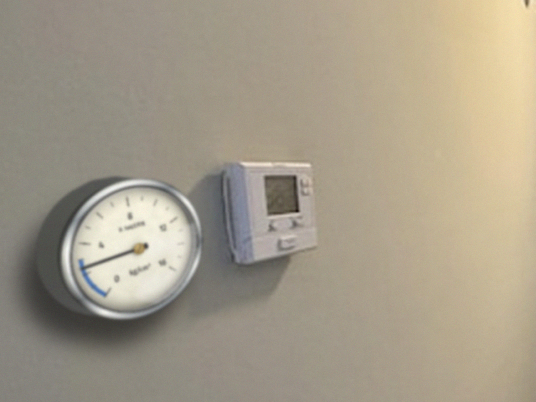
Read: 2.5,kg/cm²
